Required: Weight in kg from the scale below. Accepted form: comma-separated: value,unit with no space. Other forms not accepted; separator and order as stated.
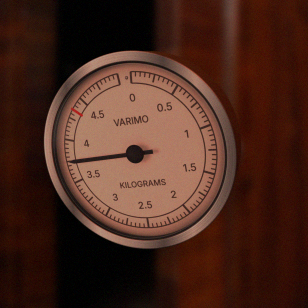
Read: 3.75,kg
